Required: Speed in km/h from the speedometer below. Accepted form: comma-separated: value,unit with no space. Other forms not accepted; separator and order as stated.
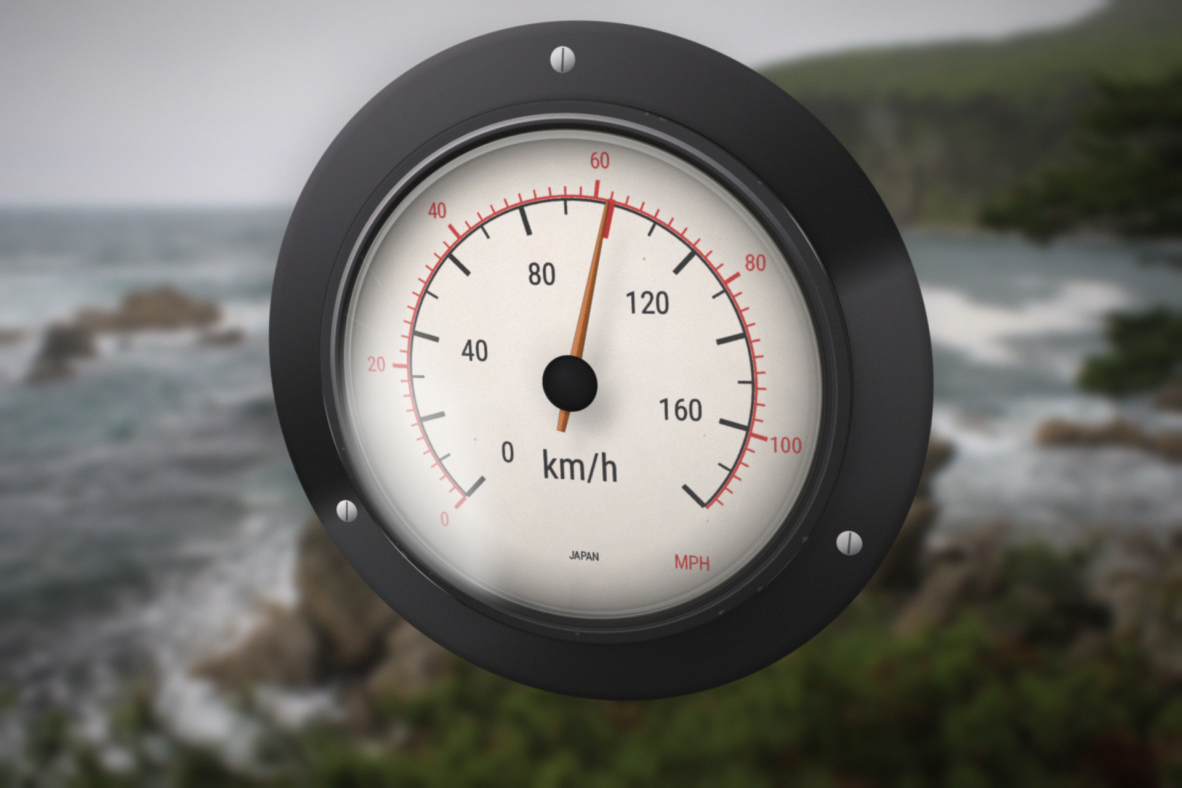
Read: 100,km/h
